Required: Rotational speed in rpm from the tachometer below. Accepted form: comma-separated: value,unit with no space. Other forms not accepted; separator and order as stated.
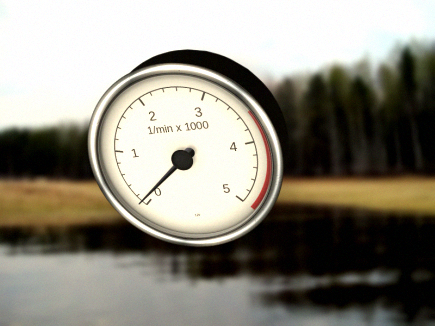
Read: 100,rpm
